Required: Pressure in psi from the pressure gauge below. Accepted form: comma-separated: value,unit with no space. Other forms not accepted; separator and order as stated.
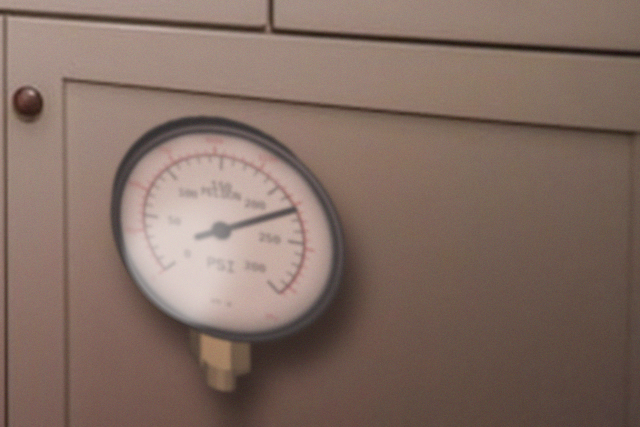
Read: 220,psi
